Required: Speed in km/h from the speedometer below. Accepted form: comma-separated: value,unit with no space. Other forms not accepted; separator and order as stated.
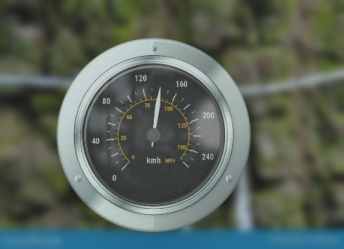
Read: 140,km/h
